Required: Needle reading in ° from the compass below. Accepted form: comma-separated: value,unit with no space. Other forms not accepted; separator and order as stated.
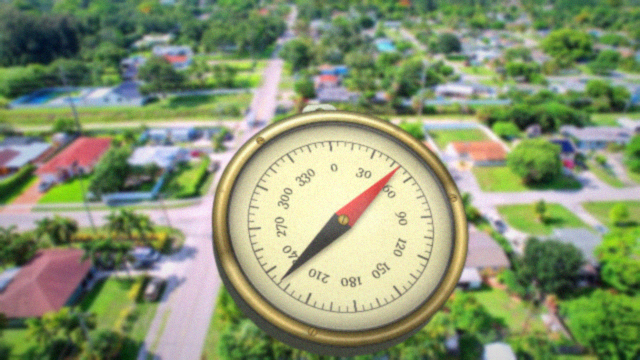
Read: 50,°
